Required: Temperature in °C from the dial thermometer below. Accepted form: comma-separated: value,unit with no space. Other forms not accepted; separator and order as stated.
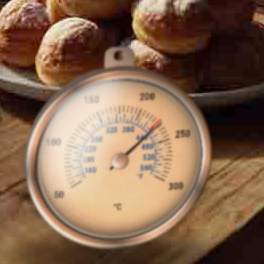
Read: 225,°C
